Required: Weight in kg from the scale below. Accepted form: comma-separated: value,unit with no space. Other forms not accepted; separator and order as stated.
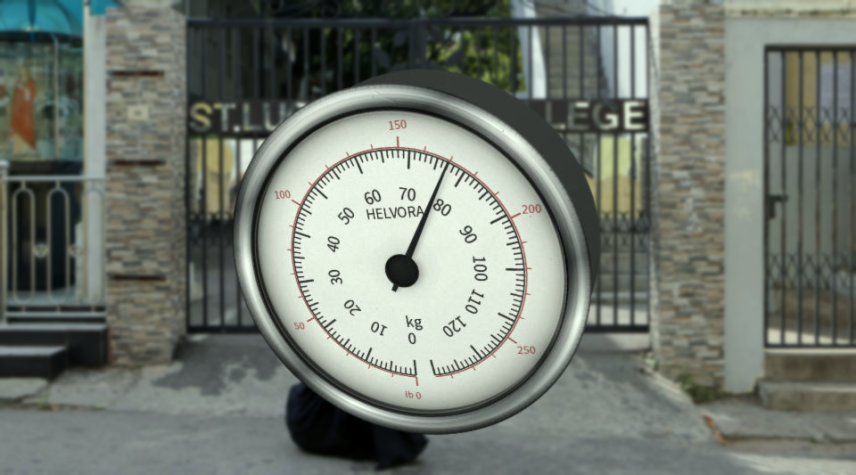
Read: 77,kg
